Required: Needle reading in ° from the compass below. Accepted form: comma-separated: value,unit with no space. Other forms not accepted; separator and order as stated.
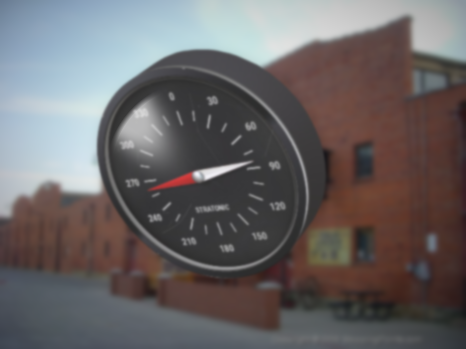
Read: 262.5,°
